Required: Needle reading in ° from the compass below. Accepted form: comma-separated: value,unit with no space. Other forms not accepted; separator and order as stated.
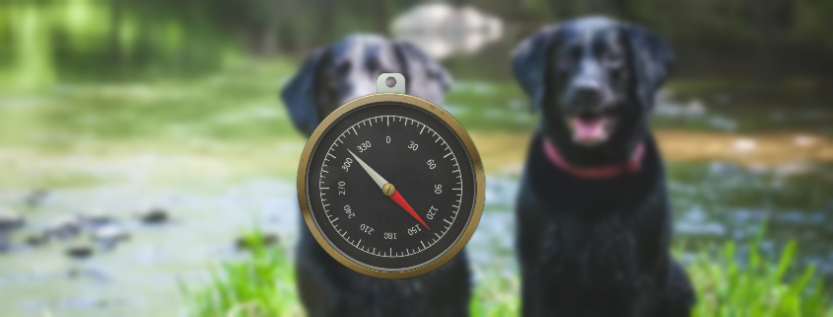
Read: 135,°
